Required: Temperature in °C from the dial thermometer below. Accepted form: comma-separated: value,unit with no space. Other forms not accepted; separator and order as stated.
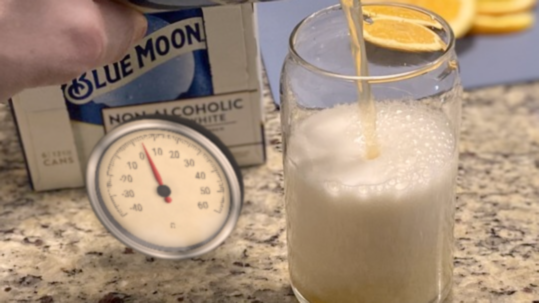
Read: 5,°C
